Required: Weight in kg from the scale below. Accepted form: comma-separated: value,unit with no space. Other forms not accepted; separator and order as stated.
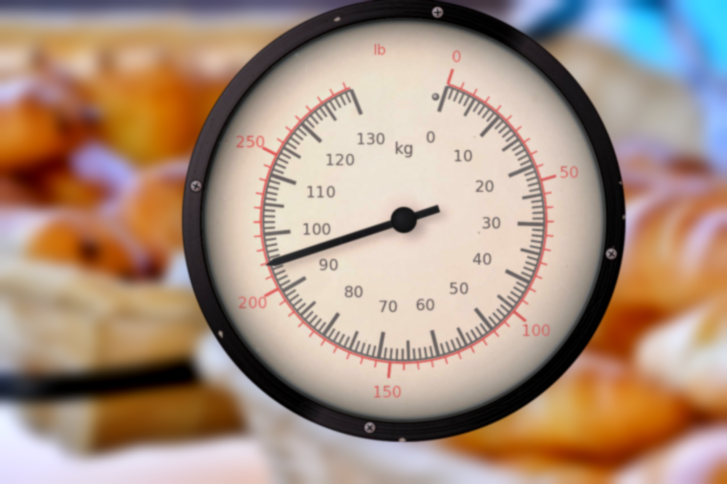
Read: 95,kg
